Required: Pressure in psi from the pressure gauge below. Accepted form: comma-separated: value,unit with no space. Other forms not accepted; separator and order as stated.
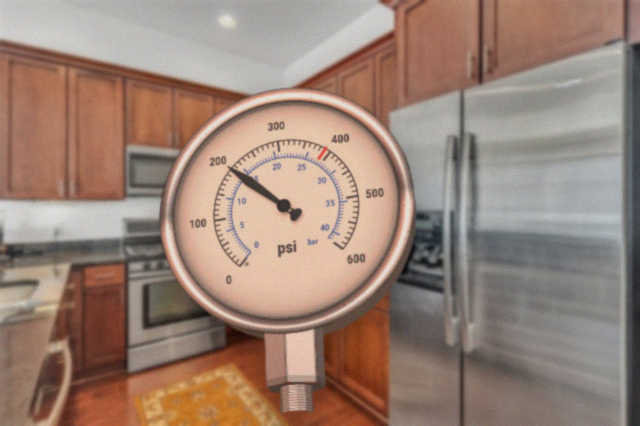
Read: 200,psi
